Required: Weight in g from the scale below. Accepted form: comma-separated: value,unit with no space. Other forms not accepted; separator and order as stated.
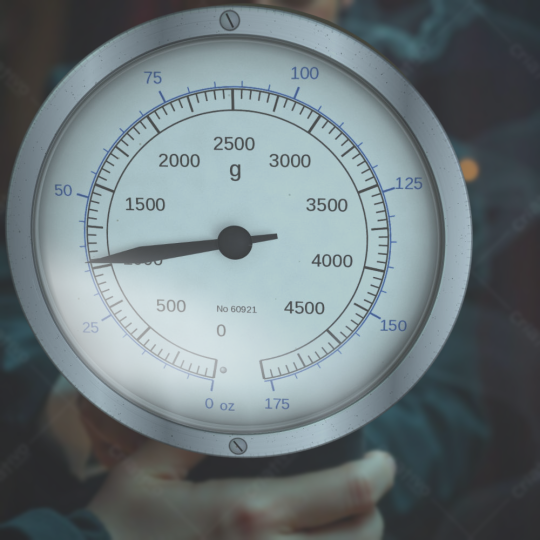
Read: 1050,g
